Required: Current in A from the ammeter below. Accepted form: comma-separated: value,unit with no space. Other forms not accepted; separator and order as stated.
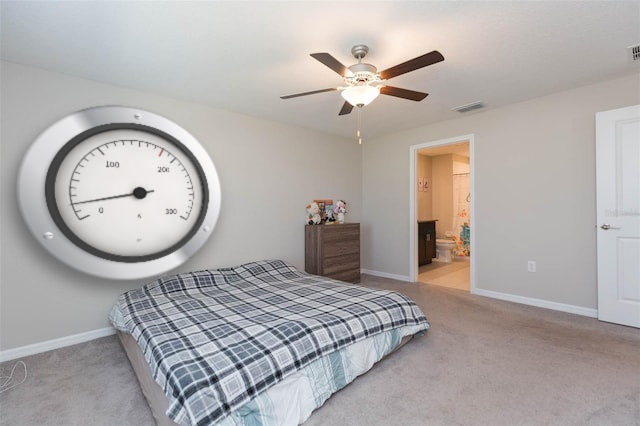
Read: 20,A
